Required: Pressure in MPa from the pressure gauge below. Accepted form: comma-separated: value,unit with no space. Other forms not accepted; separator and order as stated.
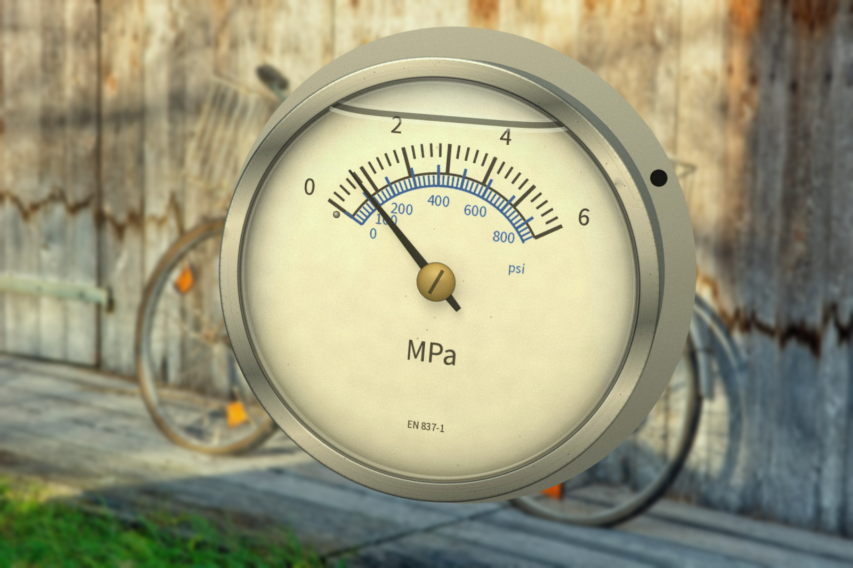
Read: 0.8,MPa
